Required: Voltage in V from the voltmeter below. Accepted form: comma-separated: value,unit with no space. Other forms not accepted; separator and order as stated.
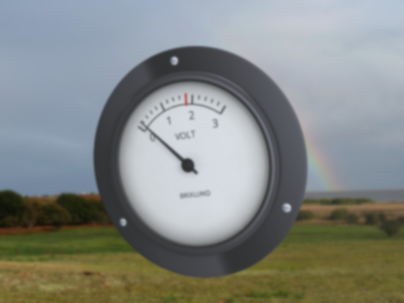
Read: 0.2,V
